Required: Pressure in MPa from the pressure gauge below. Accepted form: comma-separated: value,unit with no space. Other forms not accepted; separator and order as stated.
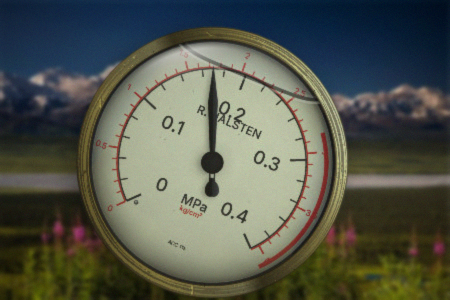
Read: 0.17,MPa
